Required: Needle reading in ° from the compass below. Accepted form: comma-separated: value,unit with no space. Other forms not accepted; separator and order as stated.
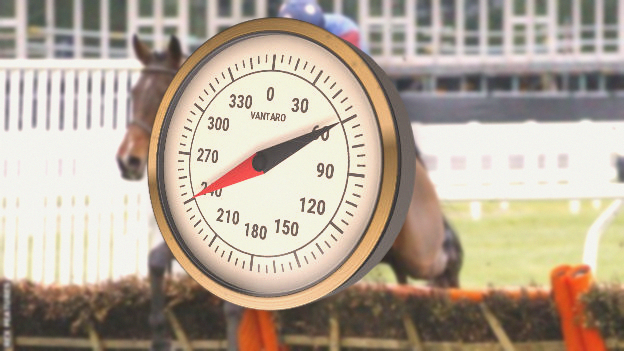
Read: 240,°
